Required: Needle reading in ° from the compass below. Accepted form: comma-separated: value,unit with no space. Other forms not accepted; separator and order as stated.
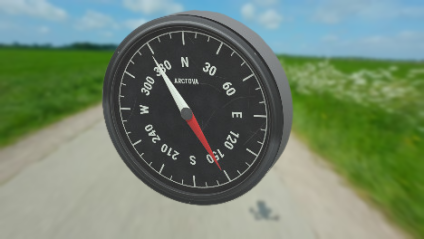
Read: 150,°
